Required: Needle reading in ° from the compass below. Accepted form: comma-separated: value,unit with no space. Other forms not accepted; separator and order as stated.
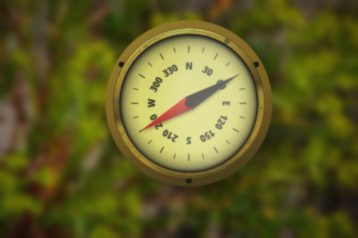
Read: 240,°
